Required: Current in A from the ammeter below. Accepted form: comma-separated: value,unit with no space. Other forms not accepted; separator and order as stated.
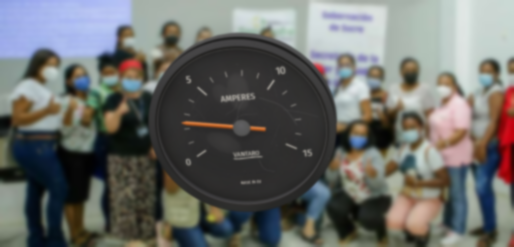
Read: 2.5,A
